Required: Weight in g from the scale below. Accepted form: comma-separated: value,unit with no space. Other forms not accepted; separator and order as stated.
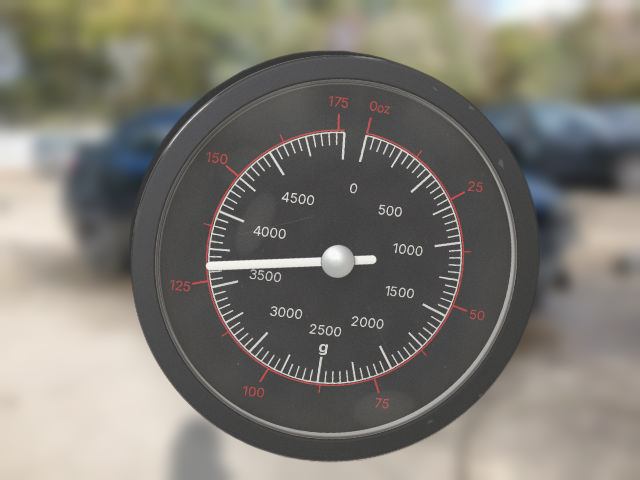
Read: 3650,g
